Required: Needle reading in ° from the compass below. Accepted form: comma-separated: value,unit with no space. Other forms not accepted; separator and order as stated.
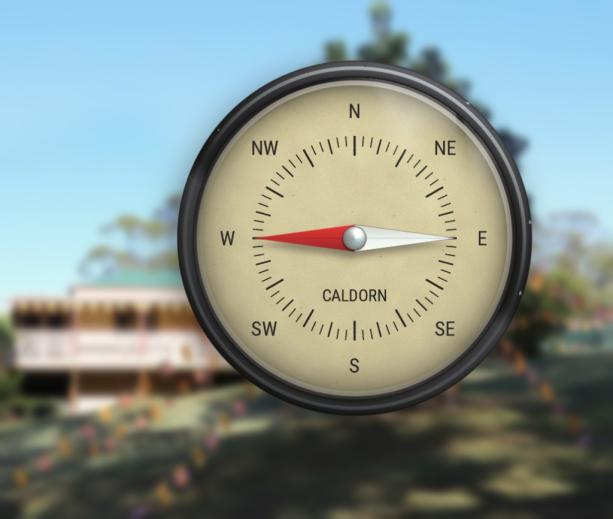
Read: 270,°
